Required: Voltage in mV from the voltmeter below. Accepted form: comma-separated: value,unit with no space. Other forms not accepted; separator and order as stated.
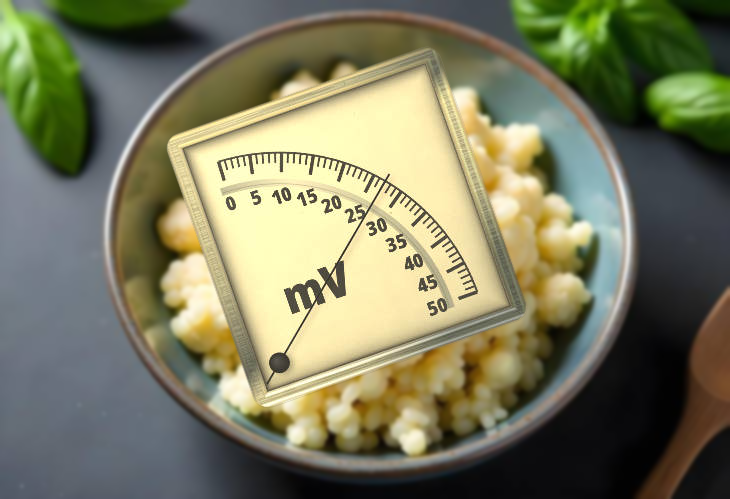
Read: 27,mV
